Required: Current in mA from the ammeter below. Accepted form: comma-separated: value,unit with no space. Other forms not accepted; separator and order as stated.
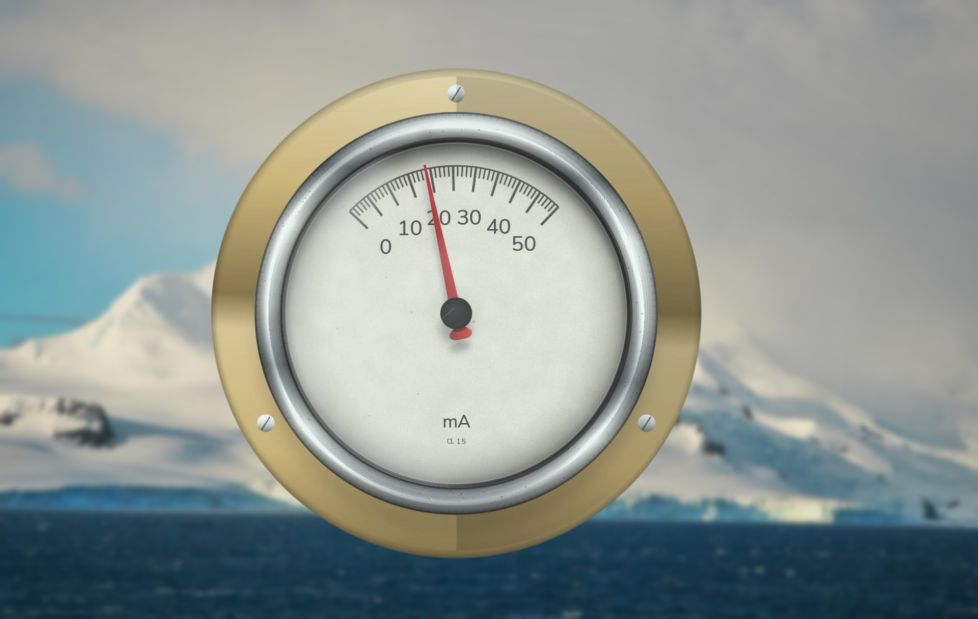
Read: 19,mA
